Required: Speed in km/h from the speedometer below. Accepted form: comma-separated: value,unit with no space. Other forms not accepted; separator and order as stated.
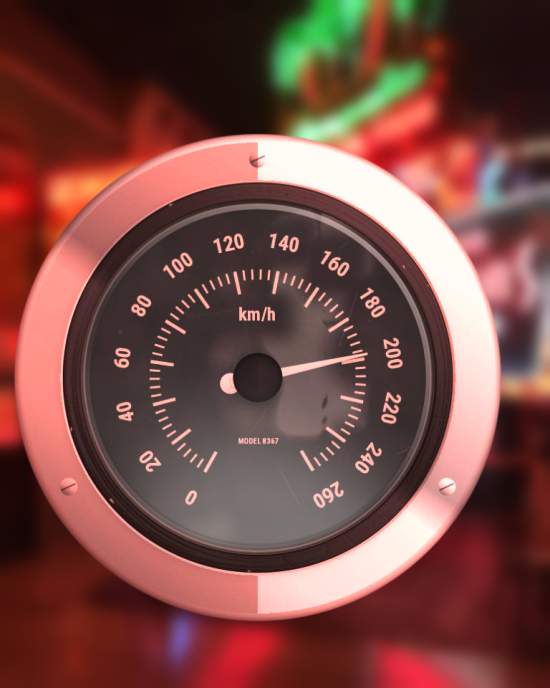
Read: 198,km/h
